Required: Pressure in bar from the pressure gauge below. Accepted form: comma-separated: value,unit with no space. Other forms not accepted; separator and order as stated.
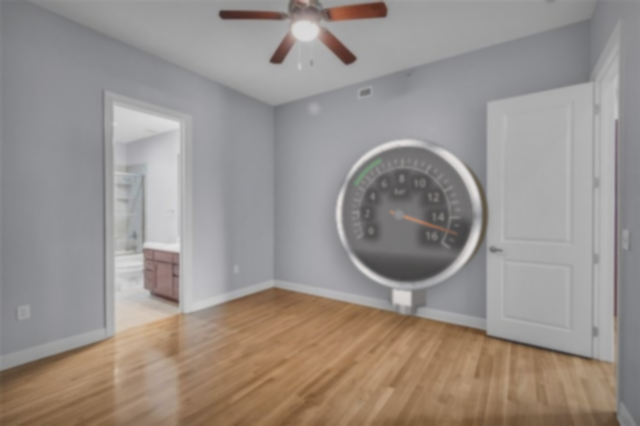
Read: 15,bar
